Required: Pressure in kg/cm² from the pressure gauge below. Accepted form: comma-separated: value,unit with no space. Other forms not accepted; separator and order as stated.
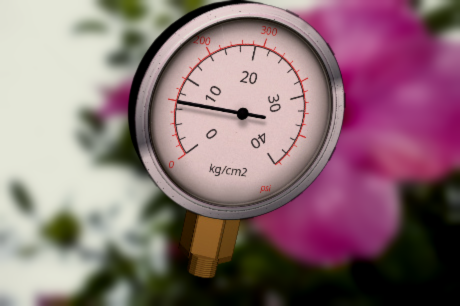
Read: 7,kg/cm²
